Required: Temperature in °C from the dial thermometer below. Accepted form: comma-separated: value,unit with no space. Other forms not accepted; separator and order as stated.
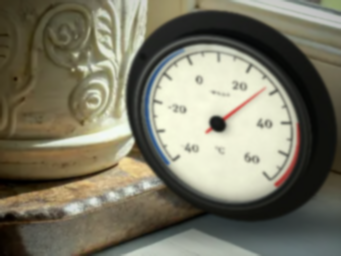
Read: 27.5,°C
